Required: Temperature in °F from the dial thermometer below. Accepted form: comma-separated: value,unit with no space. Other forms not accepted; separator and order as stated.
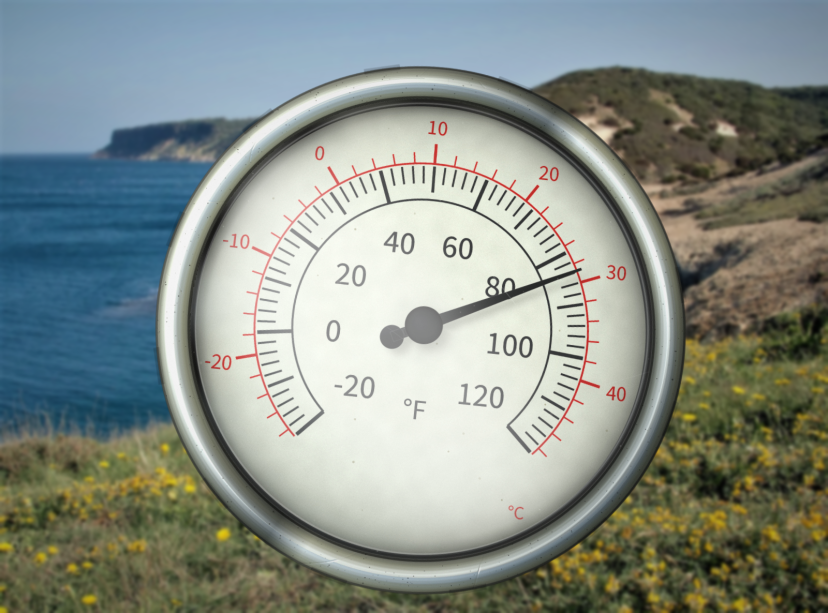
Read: 84,°F
